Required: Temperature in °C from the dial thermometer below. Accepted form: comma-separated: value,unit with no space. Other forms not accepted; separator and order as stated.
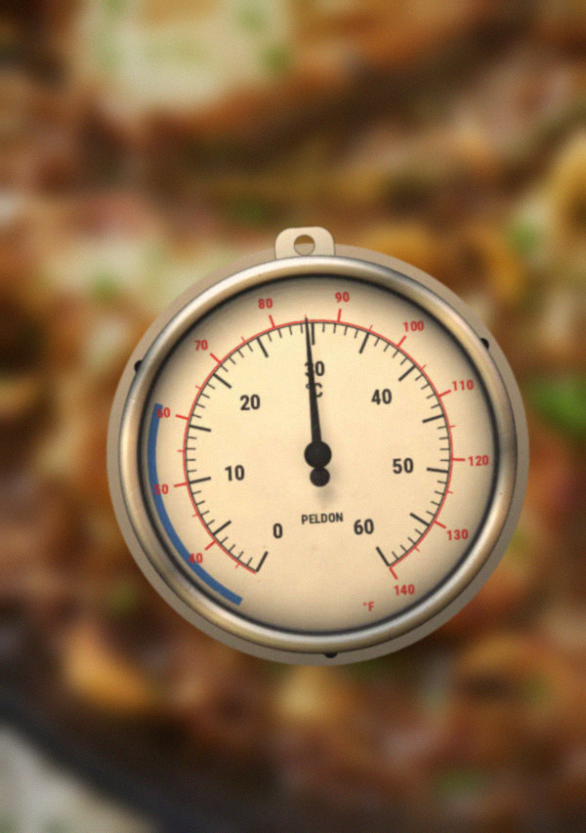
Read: 29.5,°C
